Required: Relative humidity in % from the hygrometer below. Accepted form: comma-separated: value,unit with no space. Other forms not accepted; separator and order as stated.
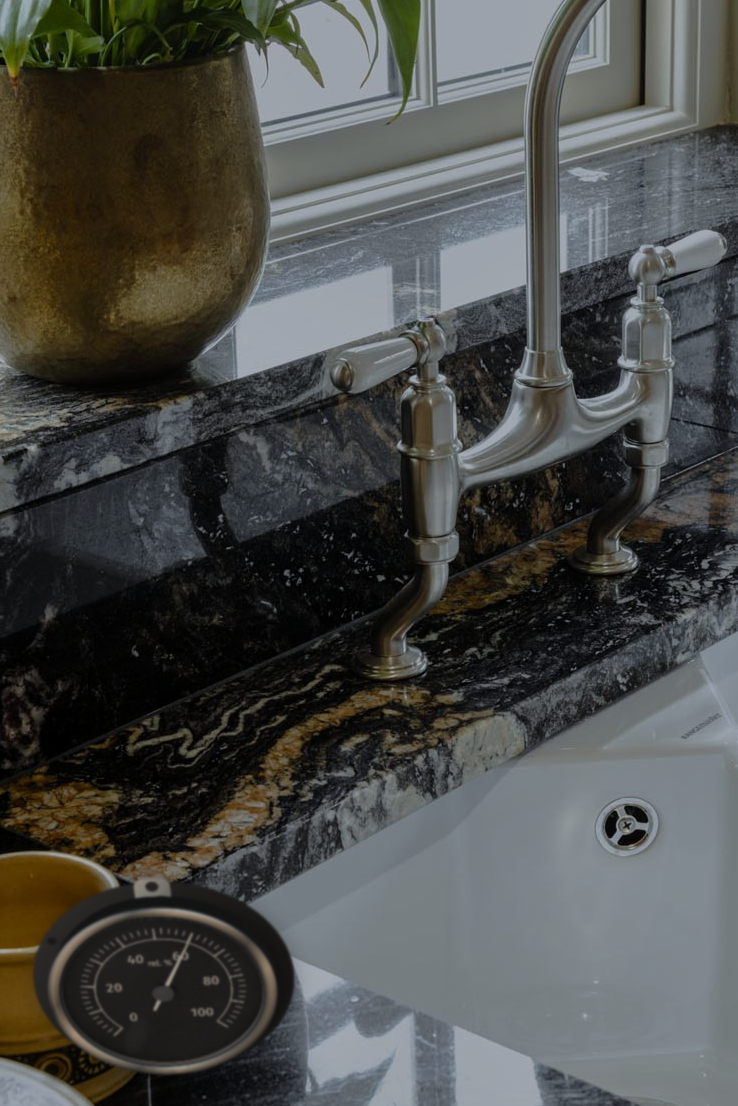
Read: 60,%
